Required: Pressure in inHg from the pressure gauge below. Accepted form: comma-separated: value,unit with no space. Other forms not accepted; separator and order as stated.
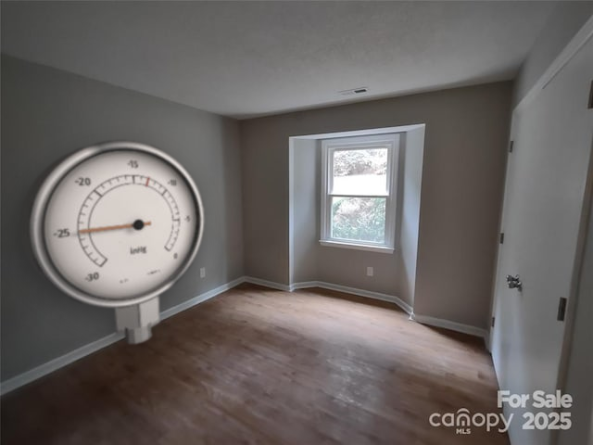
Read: -25,inHg
